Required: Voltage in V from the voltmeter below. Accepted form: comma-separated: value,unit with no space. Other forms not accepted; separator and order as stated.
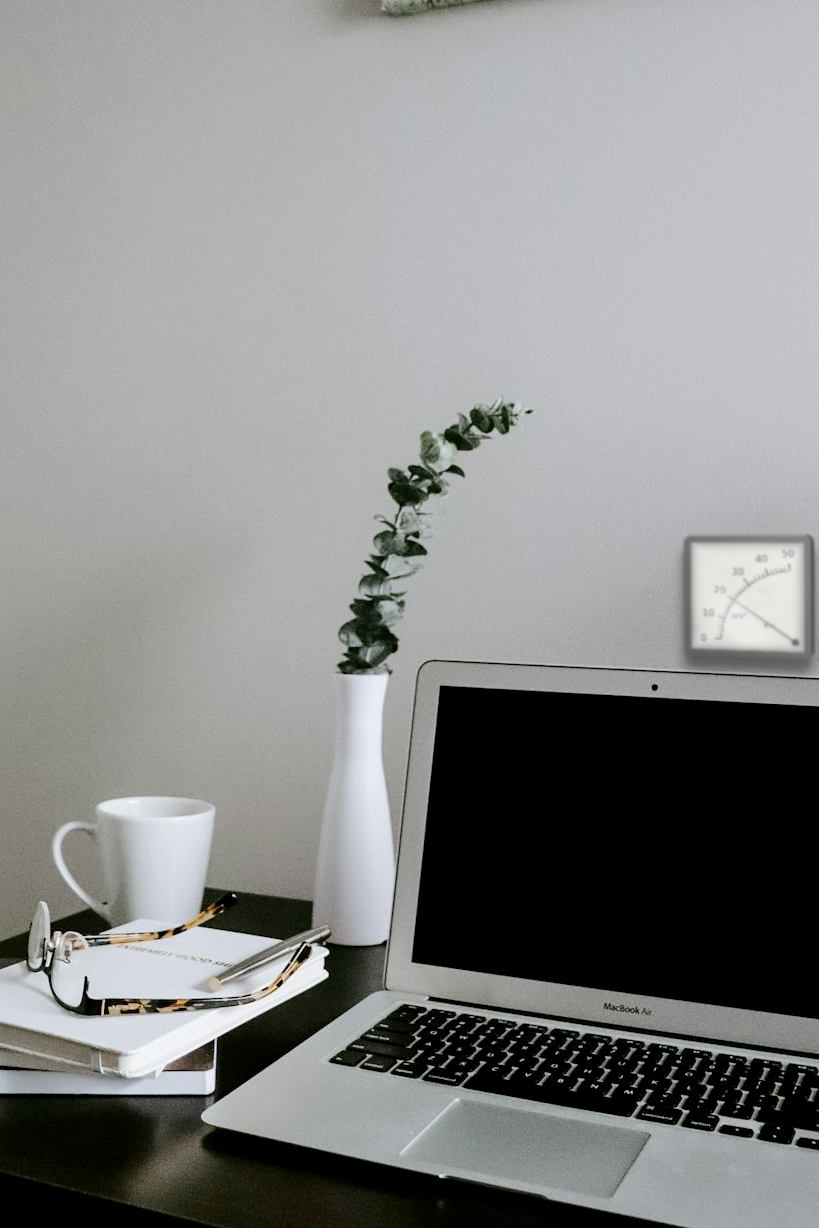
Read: 20,V
